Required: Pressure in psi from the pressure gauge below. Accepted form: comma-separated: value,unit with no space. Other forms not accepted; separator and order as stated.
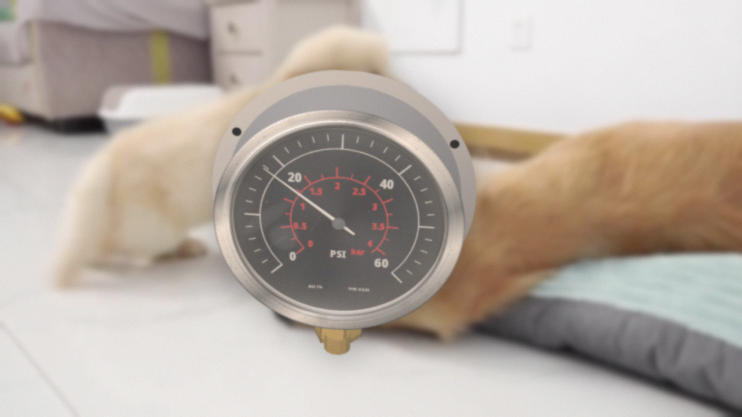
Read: 18,psi
